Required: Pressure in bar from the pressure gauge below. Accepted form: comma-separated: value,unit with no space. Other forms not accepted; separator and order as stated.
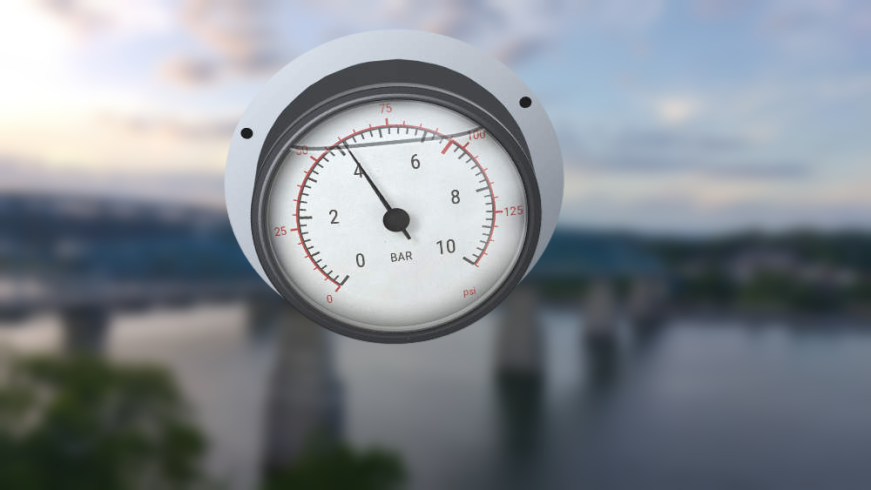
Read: 4.2,bar
